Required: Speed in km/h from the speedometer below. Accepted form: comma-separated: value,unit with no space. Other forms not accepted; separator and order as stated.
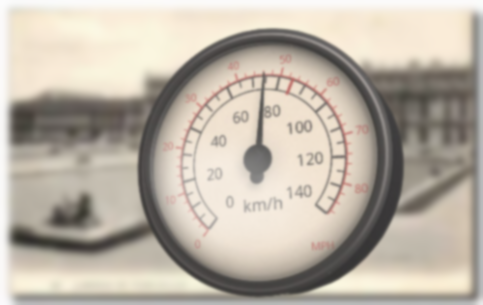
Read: 75,km/h
